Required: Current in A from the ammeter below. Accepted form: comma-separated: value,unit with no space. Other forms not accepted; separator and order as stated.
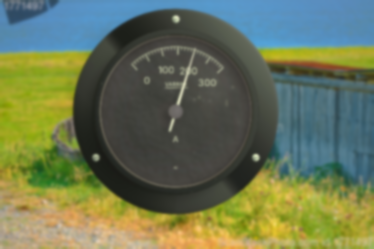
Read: 200,A
